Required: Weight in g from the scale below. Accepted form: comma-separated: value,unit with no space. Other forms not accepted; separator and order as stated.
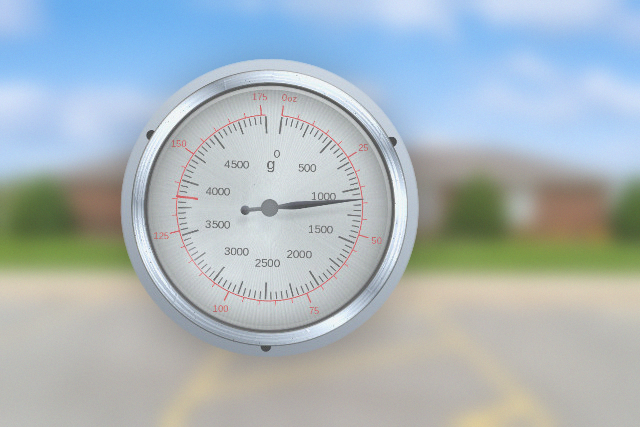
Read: 1100,g
